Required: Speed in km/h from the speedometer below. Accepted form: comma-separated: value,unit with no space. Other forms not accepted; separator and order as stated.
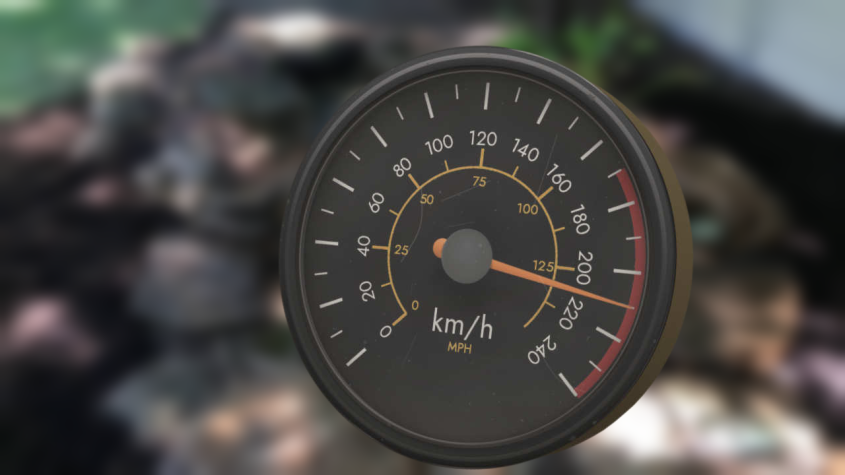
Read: 210,km/h
